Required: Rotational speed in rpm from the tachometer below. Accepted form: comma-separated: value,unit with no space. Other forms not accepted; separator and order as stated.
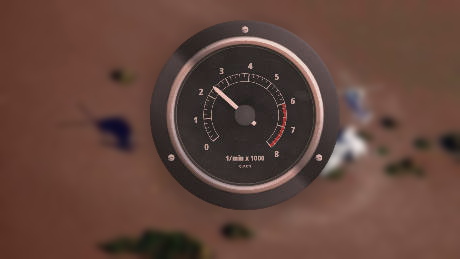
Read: 2400,rpm
